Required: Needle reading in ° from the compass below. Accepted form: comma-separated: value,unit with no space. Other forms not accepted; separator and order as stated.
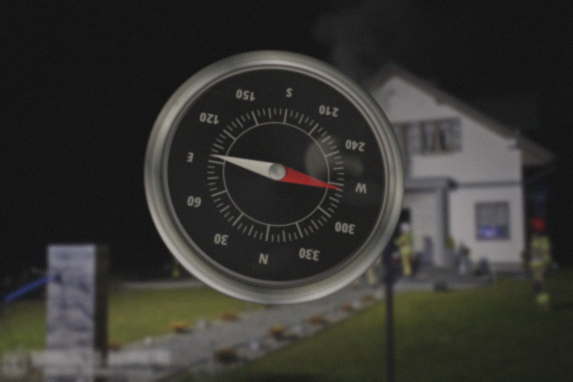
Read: 275,°
